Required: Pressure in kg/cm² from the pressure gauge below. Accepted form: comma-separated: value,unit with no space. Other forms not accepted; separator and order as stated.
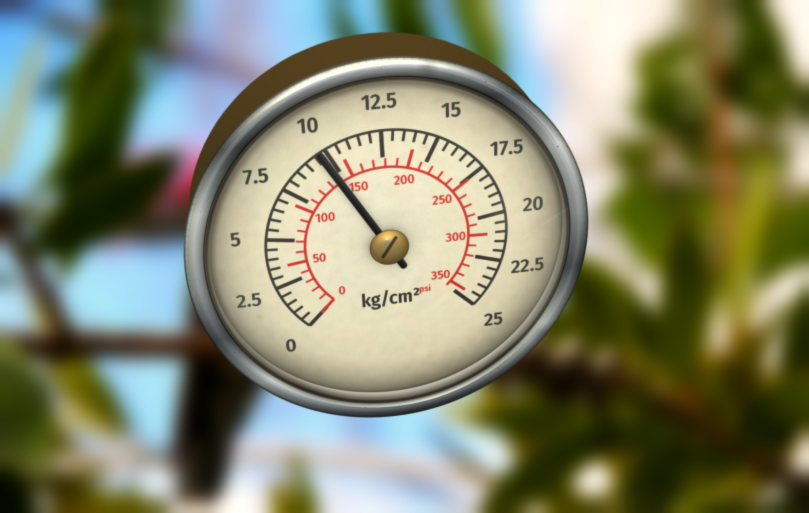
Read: 9.75,kg/cm²
